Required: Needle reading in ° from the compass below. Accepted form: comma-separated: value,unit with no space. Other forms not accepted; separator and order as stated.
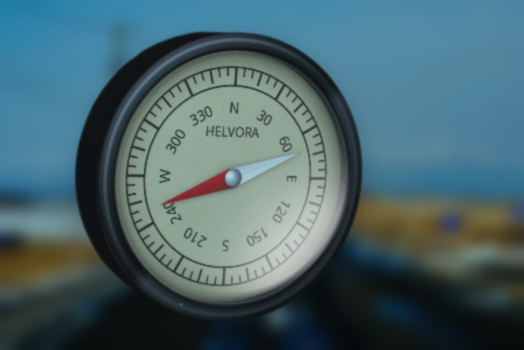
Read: 250,°
